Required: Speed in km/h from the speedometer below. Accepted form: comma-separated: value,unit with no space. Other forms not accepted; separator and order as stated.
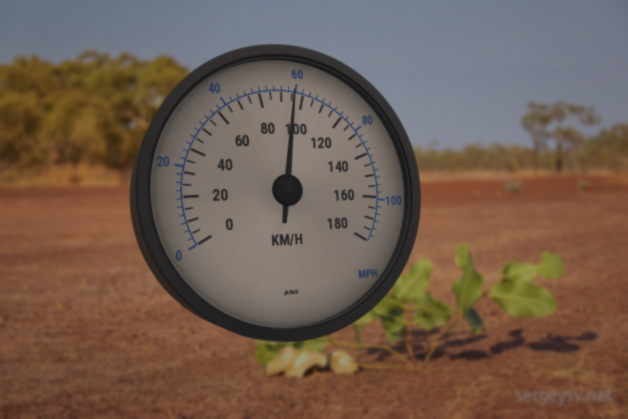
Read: 95,km/h
